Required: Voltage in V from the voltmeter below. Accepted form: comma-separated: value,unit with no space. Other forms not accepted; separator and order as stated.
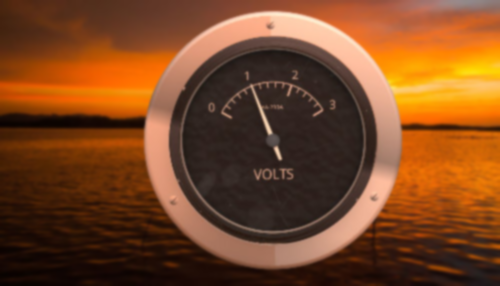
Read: 1,V
